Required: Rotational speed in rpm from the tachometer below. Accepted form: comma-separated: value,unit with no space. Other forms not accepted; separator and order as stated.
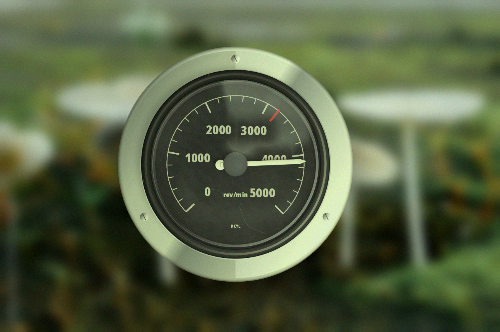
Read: 4100,rpm
